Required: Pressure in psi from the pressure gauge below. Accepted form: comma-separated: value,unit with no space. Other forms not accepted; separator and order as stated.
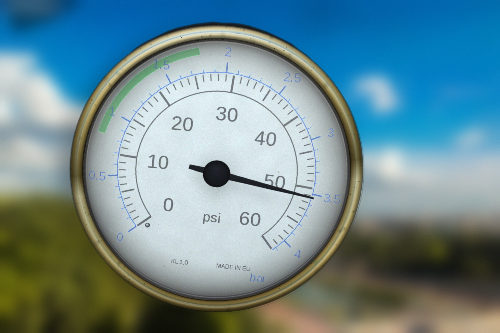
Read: 51,psi
